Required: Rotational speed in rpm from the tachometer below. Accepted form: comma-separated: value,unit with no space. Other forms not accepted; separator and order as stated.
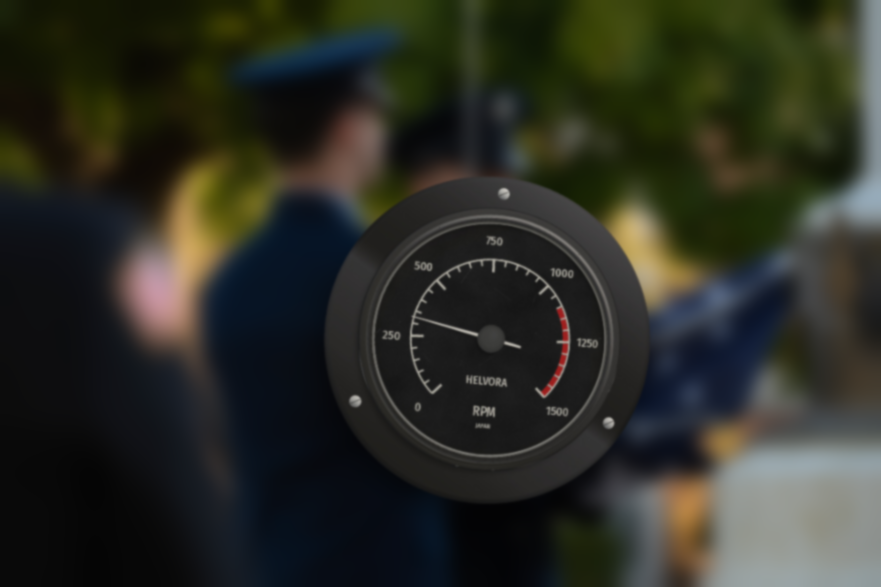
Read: 325,rpm
